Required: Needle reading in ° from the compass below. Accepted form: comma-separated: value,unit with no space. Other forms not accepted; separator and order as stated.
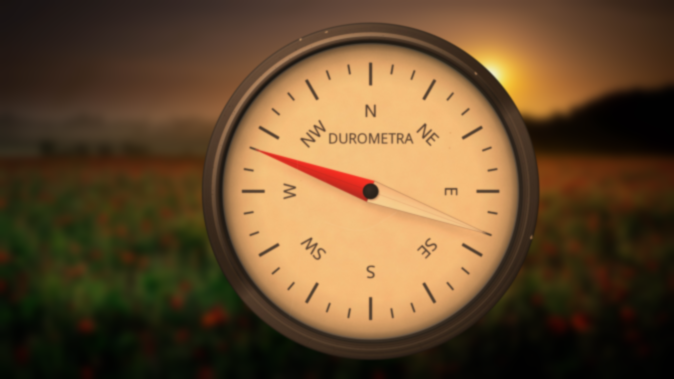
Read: 290,°
